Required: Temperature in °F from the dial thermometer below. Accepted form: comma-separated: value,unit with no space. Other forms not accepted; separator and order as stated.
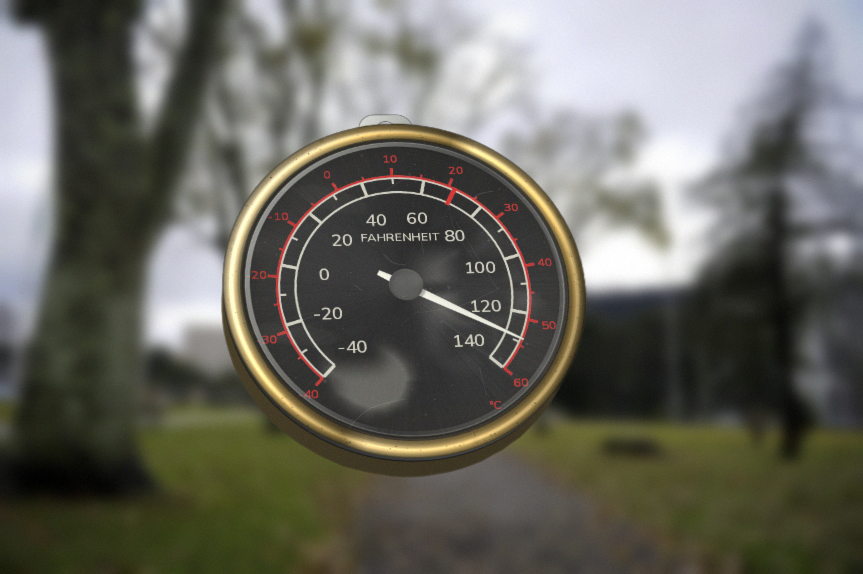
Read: 130,°F
